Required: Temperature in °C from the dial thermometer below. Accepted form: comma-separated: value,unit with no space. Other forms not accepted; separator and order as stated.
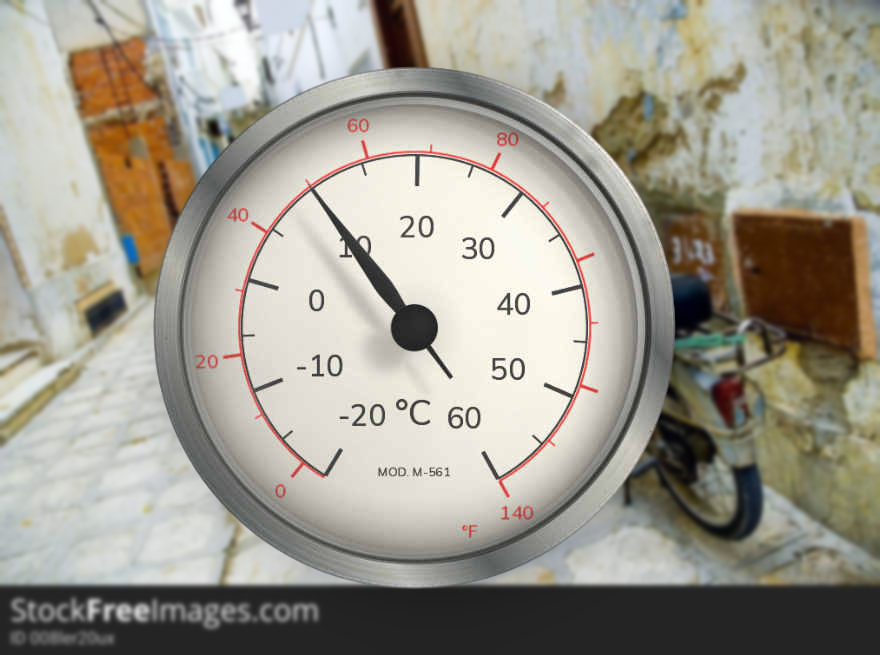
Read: 10,°C
